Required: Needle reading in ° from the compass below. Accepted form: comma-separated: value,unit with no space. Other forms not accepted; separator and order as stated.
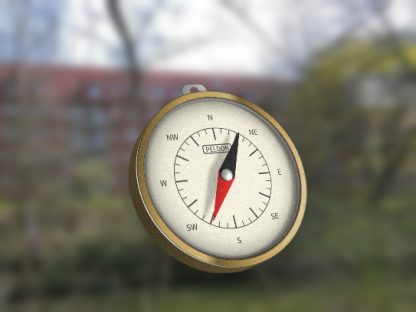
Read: 210,°
